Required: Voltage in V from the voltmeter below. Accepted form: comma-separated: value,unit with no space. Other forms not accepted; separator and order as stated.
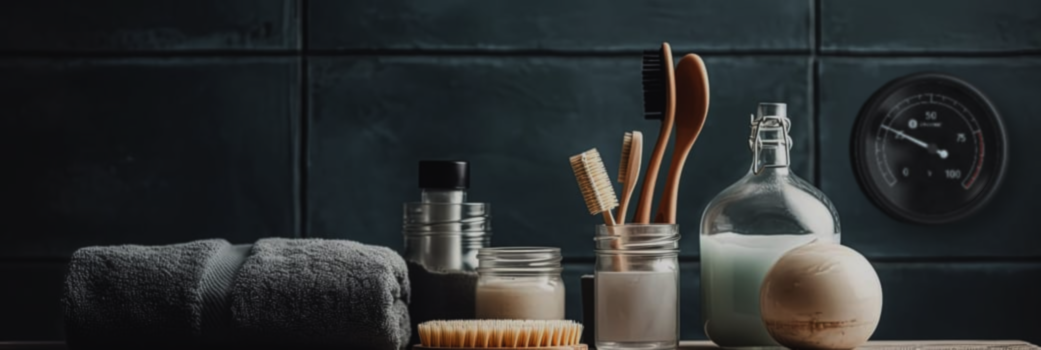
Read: 25,V
